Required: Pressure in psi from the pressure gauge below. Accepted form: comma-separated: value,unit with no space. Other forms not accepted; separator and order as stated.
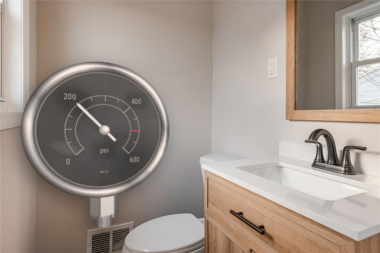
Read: 200,psi
